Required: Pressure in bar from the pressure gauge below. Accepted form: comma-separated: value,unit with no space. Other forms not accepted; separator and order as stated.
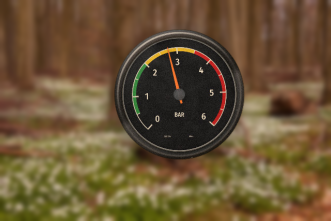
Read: 2.75,bar
